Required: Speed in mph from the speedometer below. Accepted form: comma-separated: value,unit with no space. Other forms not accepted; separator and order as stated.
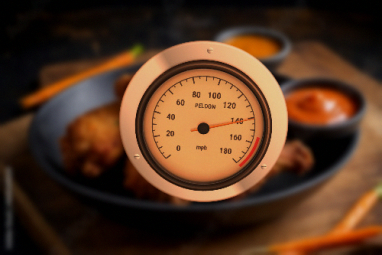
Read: 140,mph
